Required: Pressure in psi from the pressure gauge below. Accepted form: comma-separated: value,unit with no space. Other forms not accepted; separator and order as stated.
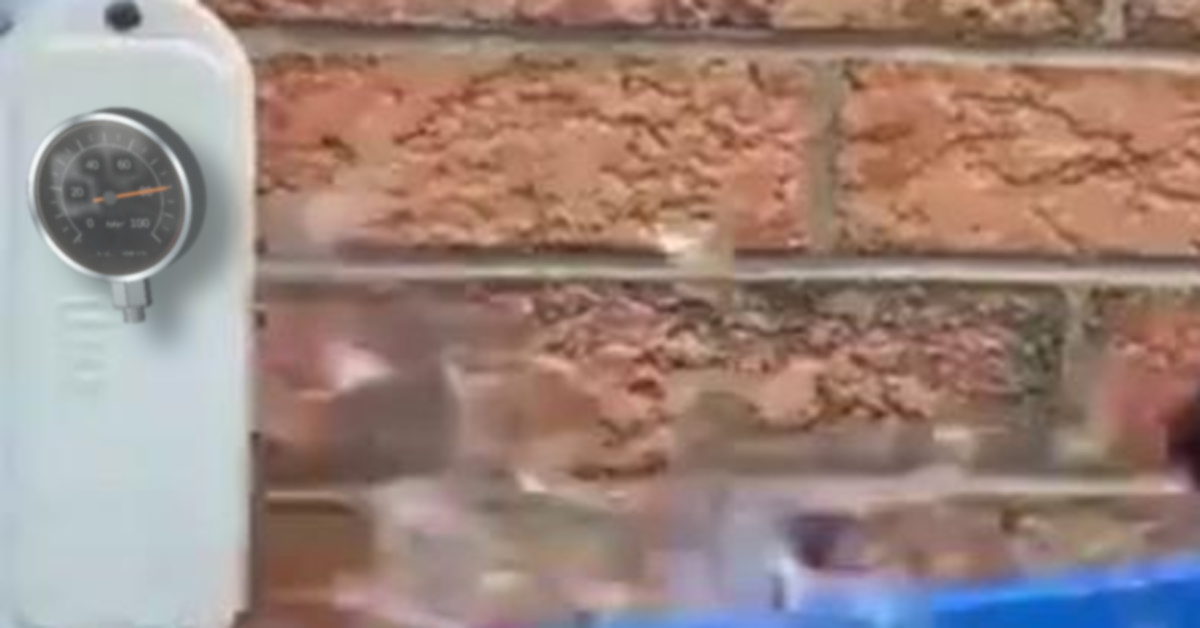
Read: 80,psi
